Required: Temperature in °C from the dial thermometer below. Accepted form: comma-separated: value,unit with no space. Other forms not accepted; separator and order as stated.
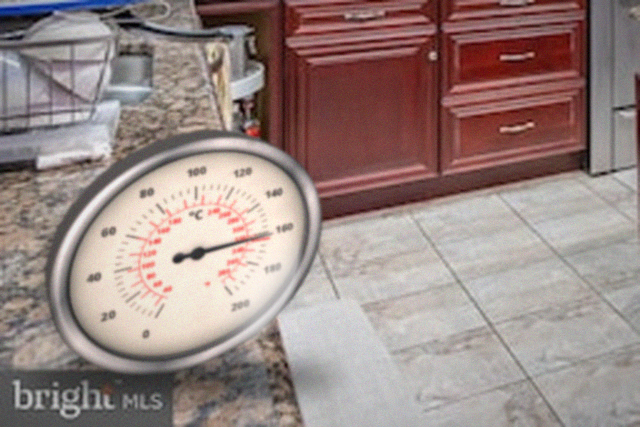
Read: 160,°C
